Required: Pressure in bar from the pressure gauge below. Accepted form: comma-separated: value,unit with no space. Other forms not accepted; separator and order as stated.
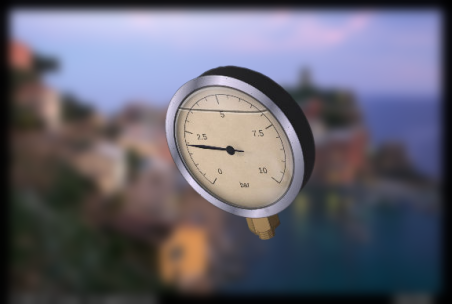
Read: 2,bar
